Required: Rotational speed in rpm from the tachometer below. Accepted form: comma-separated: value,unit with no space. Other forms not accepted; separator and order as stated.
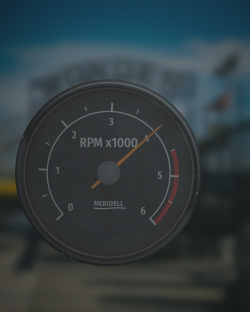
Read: 4000,rpm
